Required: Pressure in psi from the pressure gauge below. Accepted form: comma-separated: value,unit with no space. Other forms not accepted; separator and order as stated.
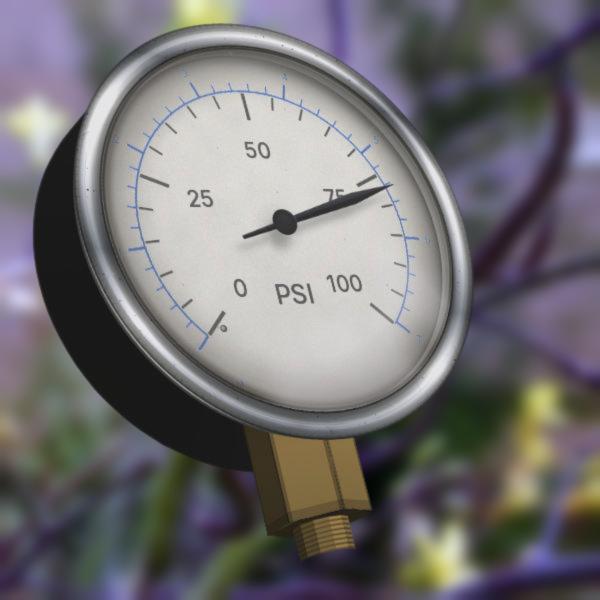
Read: 77.5,psi
